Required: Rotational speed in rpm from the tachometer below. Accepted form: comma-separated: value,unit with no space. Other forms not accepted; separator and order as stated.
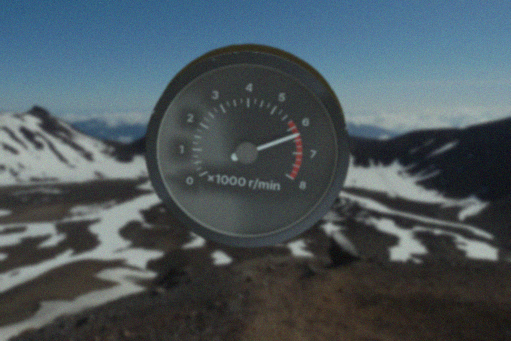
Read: 6250,rpm
